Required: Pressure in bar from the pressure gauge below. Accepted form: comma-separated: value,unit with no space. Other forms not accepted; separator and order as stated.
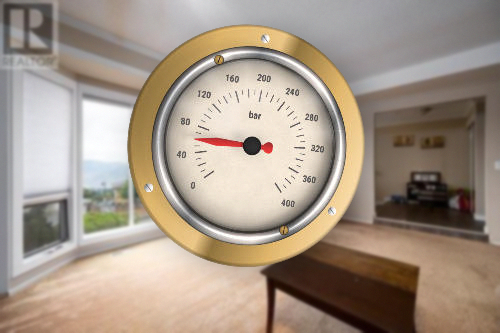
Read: 60,bar
